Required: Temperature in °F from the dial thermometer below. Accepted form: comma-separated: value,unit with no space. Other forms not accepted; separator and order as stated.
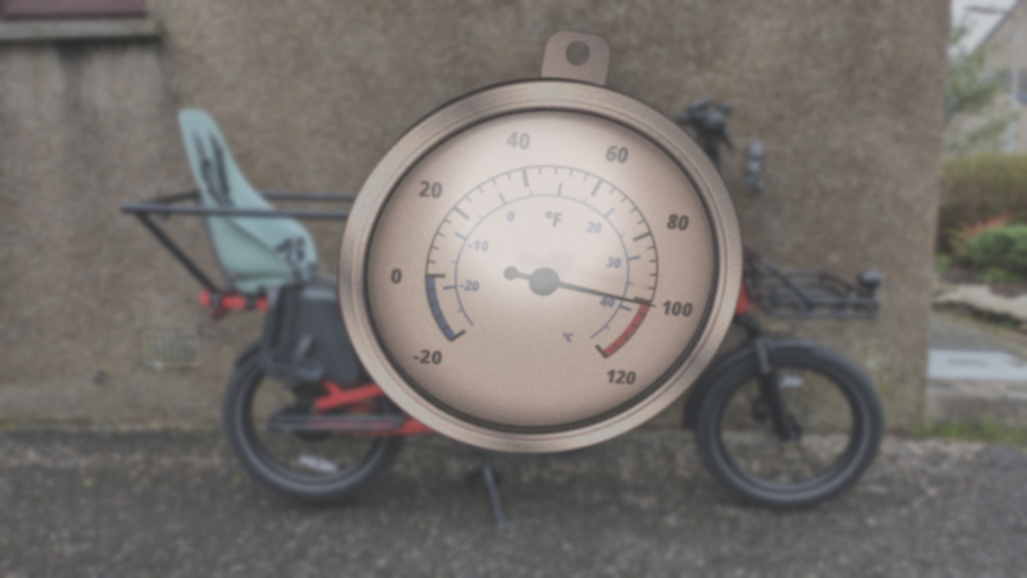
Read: 100,°F
